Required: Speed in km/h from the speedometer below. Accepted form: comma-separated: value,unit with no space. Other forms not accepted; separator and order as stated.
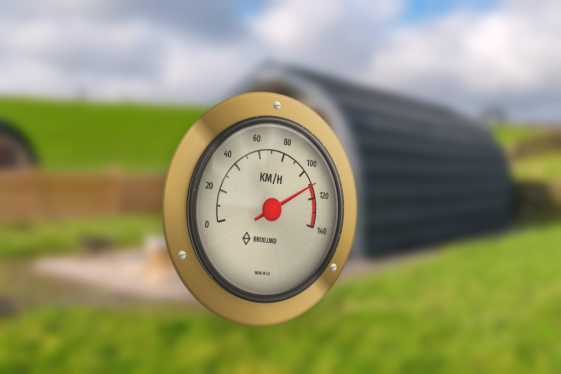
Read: 110,km/h
